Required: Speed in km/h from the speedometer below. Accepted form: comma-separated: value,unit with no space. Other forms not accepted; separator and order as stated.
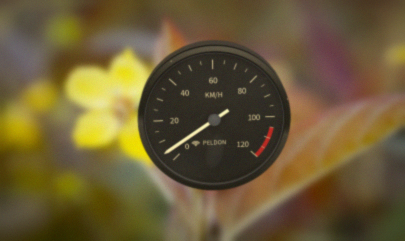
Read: 5,km/h
